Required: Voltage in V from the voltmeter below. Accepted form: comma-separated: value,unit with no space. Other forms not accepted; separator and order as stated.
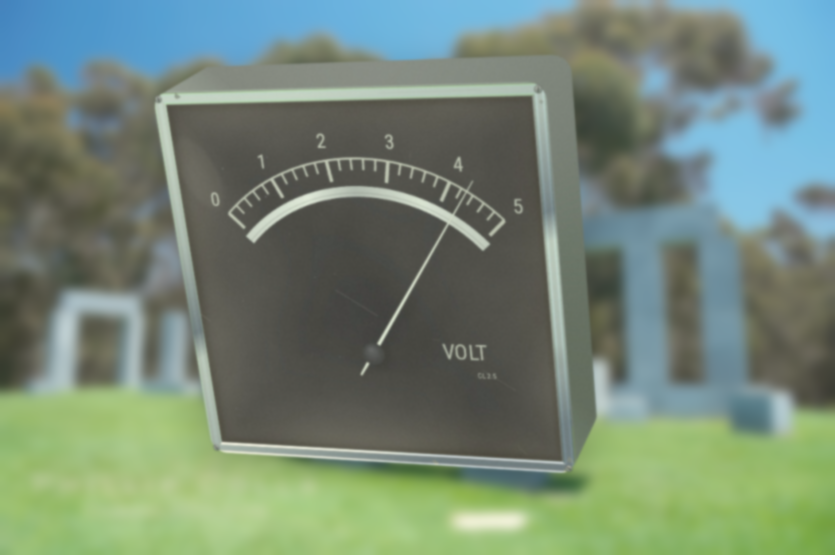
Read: 4.3,V
